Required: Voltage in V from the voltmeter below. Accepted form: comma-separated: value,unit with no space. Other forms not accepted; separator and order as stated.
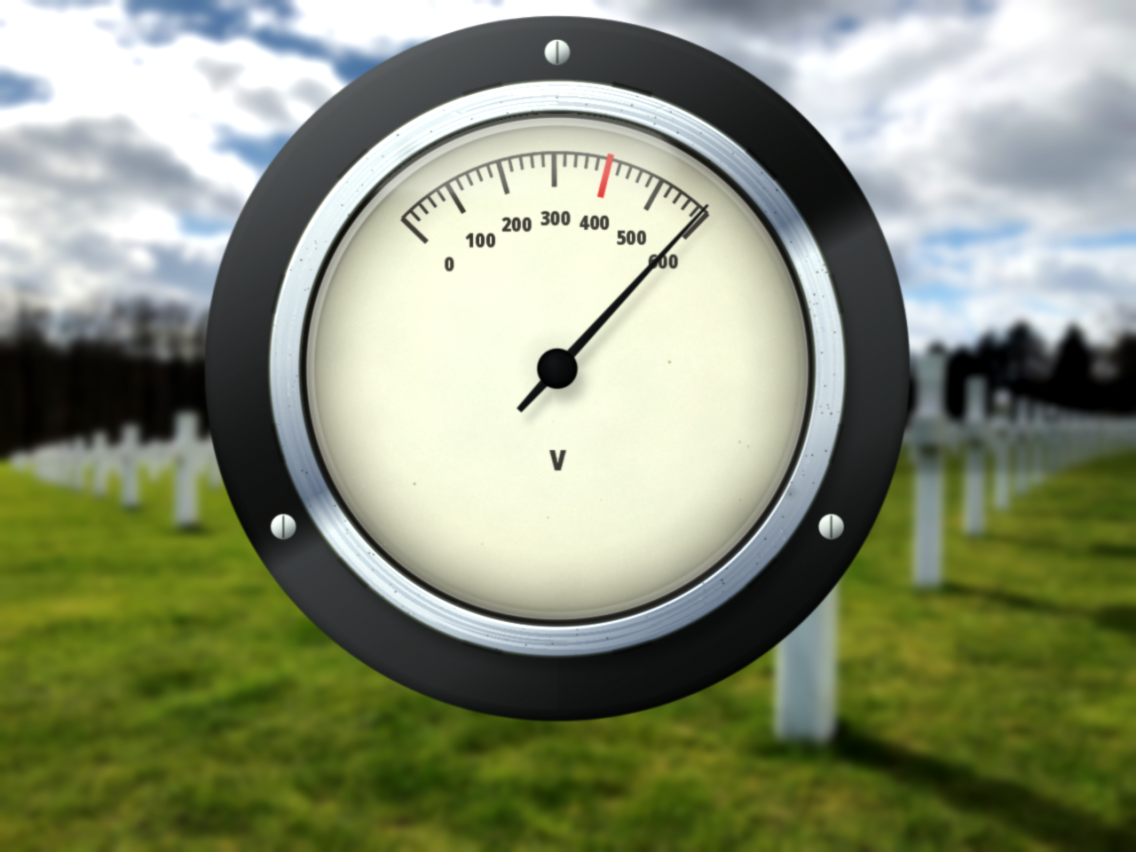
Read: 590,V
